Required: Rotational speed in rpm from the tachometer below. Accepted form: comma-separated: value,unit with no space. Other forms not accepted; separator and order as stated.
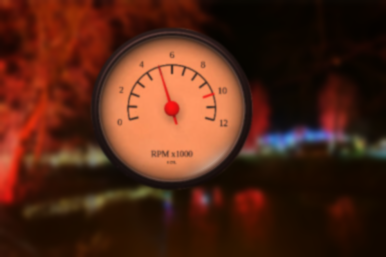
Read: 5000,rpm
